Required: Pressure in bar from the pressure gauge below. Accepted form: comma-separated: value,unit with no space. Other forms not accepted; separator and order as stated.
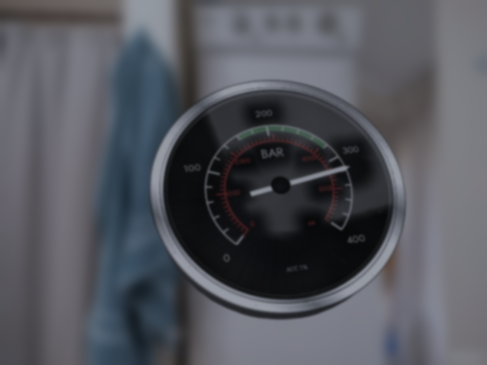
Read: 320,bar
